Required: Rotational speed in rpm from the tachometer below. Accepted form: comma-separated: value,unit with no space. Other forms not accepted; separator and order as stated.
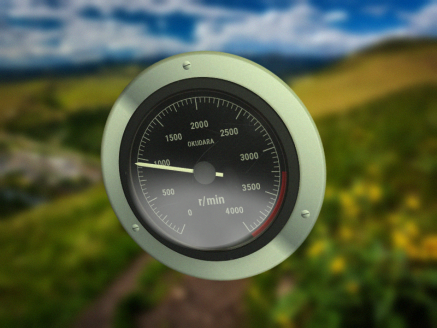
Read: 950,rpm
